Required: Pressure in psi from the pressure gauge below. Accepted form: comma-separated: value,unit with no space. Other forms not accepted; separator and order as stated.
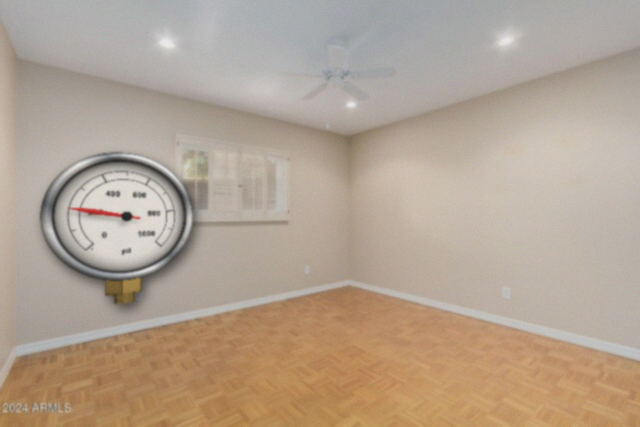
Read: 200,psi
